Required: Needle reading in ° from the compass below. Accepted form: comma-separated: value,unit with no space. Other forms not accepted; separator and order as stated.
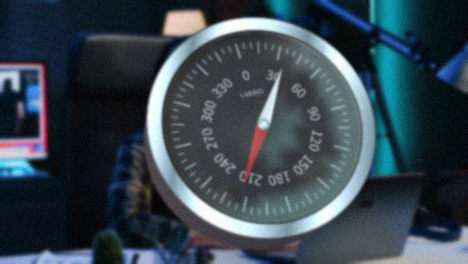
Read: 215,°
